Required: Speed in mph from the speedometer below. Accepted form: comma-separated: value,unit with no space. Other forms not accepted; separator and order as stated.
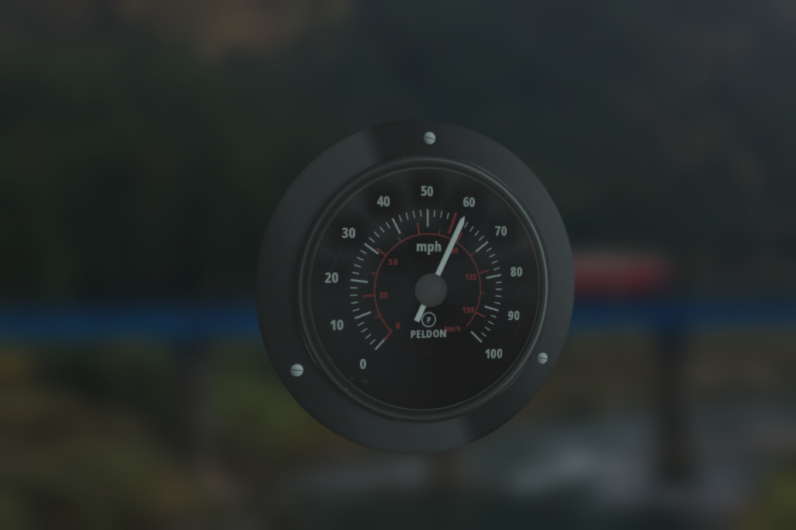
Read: 60,mph
